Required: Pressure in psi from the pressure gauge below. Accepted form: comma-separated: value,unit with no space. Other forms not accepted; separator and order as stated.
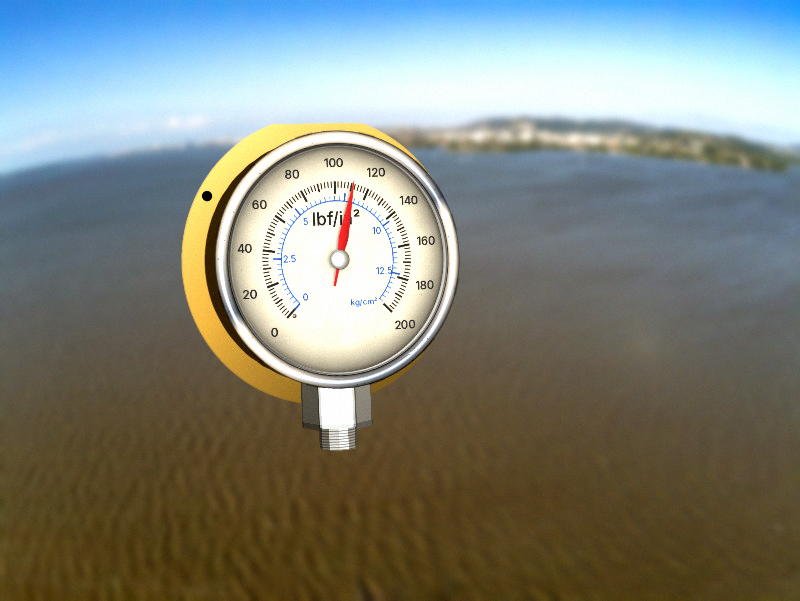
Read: 110,psi
